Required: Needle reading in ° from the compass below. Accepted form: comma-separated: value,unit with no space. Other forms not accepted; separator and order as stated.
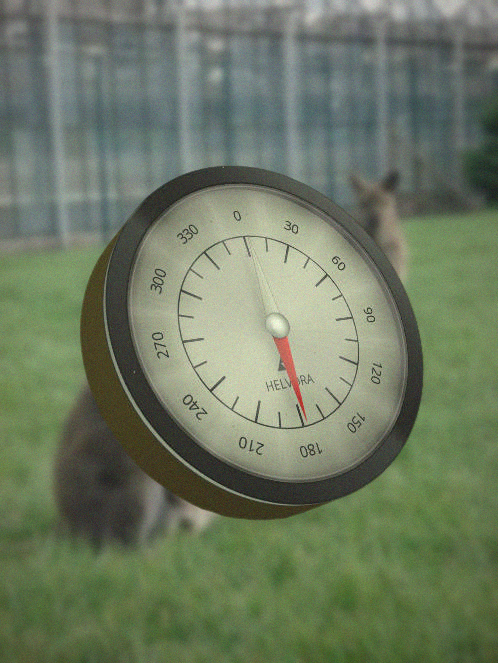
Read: 180,°
